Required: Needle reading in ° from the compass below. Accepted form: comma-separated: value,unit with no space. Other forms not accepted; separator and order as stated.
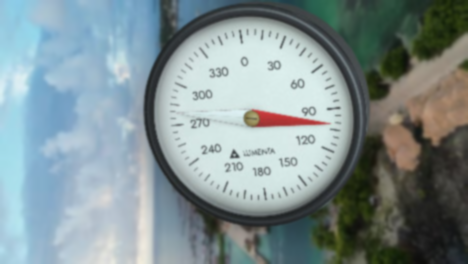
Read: 100,°
